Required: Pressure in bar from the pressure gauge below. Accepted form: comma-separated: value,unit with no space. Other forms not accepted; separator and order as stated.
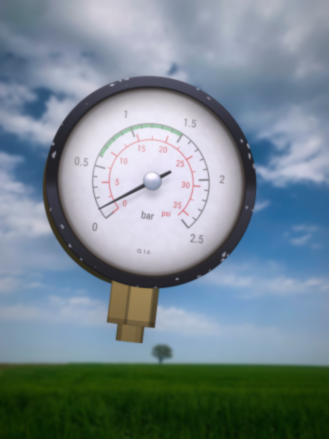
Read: 0.1,bar
